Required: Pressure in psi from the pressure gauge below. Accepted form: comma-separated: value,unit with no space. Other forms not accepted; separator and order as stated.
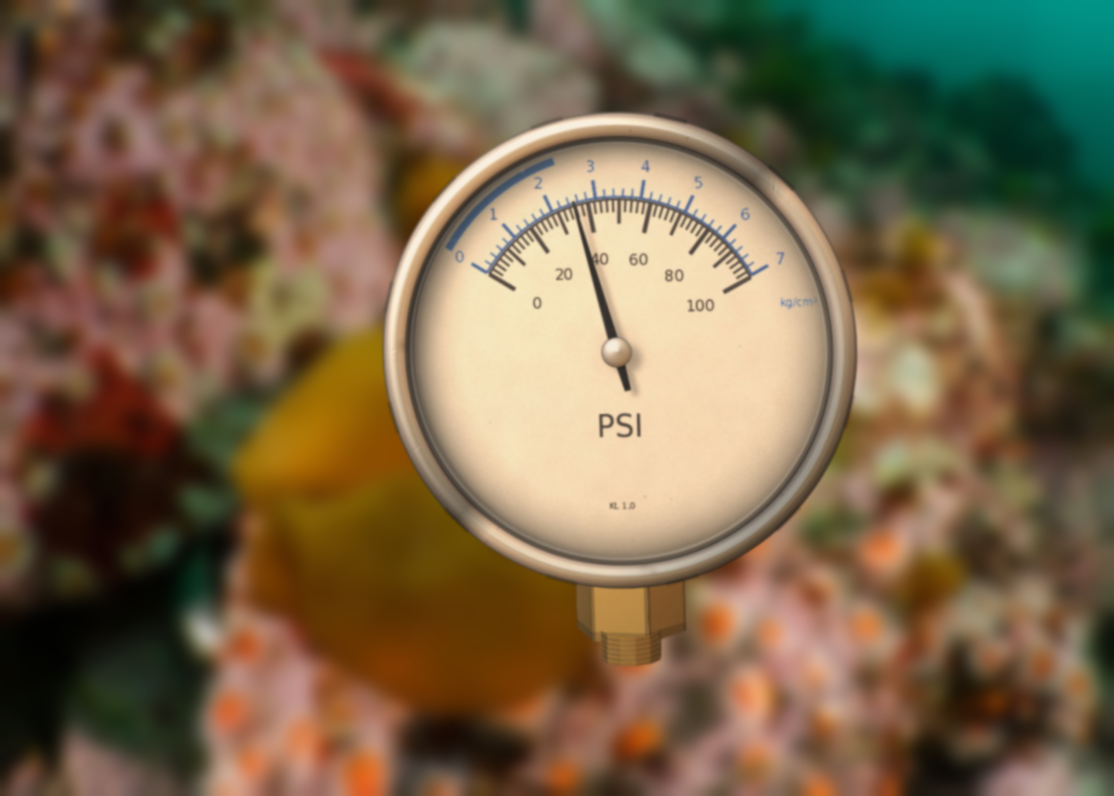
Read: 36,psi
